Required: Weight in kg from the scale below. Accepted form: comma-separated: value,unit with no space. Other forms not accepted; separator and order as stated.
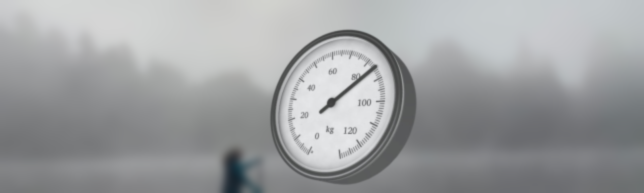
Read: 85,kg
